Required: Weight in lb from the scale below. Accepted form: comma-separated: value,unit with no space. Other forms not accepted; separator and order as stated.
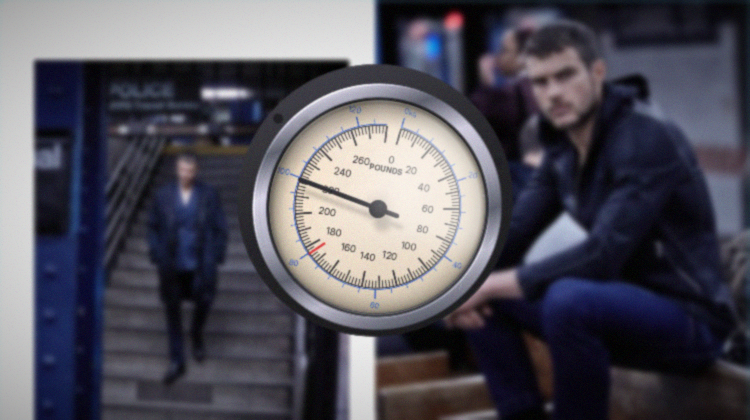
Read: 220,lb
